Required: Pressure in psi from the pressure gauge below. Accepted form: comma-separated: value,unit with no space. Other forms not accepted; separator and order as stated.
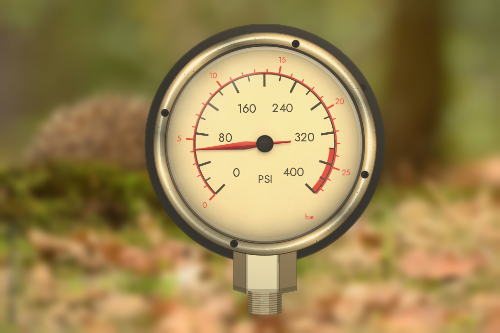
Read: 60,psi
